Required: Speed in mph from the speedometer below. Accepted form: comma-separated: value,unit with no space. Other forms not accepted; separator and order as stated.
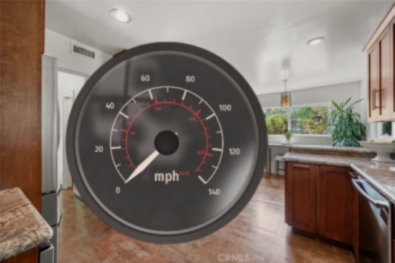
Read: 0,mph
